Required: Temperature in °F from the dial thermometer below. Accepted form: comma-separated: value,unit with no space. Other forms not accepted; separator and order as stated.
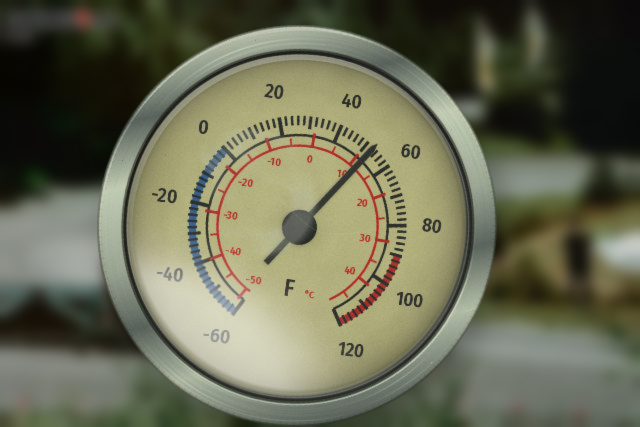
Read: 52,°F
